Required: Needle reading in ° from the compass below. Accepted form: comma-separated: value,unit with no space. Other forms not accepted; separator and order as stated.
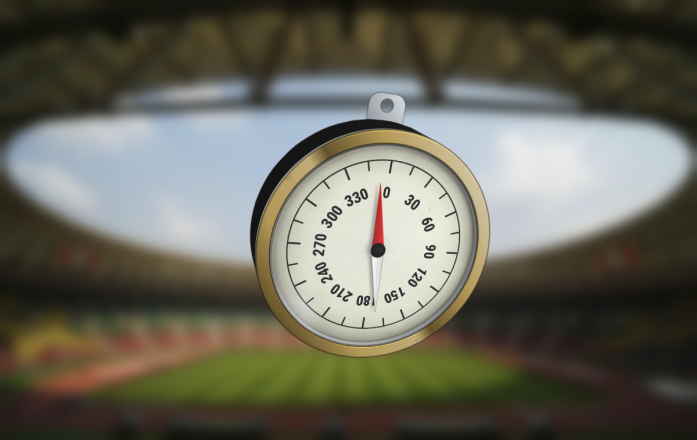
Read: 352.5,°
